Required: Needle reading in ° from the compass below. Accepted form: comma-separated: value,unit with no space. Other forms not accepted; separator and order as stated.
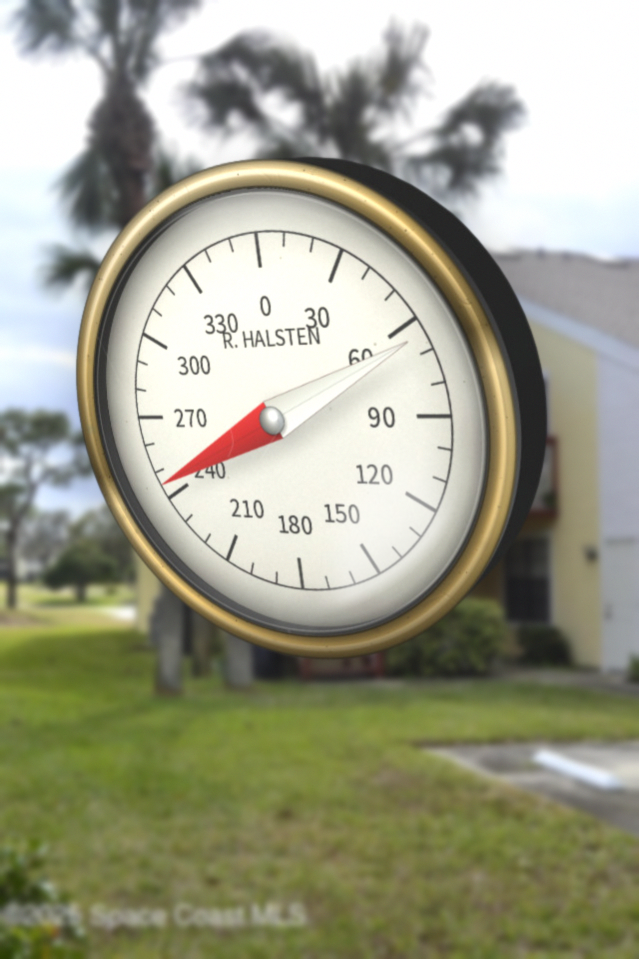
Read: 245,°
